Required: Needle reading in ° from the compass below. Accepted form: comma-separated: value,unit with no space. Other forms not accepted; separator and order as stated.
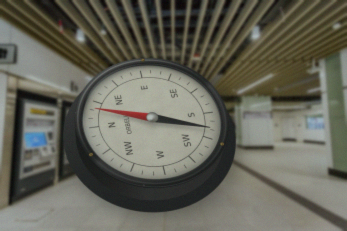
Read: 20,°
